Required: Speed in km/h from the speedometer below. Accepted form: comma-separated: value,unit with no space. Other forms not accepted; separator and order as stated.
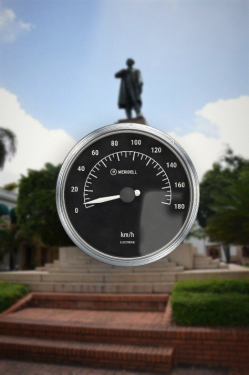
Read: 5,km/h
